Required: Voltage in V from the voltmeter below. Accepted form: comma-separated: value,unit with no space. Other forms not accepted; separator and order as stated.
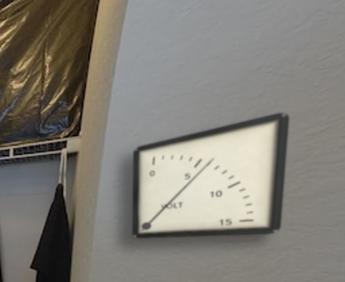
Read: 6,V
